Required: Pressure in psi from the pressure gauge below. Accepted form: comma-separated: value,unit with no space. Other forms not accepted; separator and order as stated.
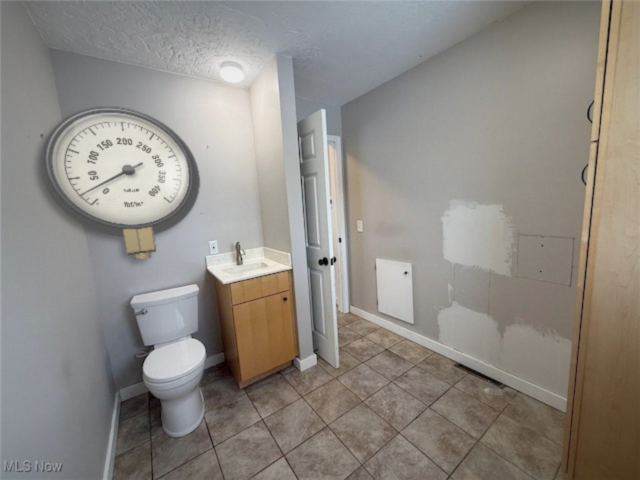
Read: 20,psi
